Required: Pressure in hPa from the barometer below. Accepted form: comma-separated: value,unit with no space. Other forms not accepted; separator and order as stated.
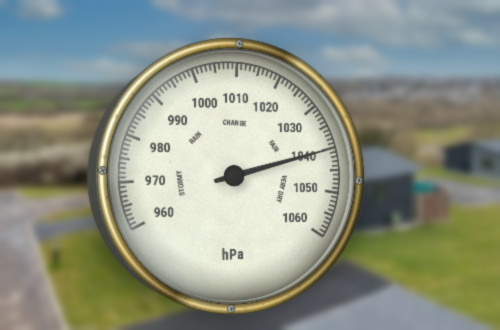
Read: 1040,hPa
